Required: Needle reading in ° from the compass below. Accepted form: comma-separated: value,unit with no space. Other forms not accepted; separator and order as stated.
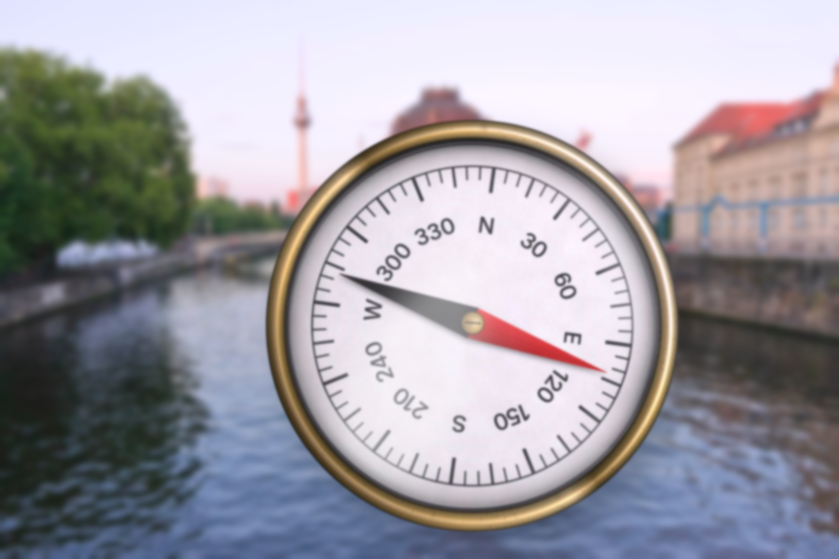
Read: 102.5,°
